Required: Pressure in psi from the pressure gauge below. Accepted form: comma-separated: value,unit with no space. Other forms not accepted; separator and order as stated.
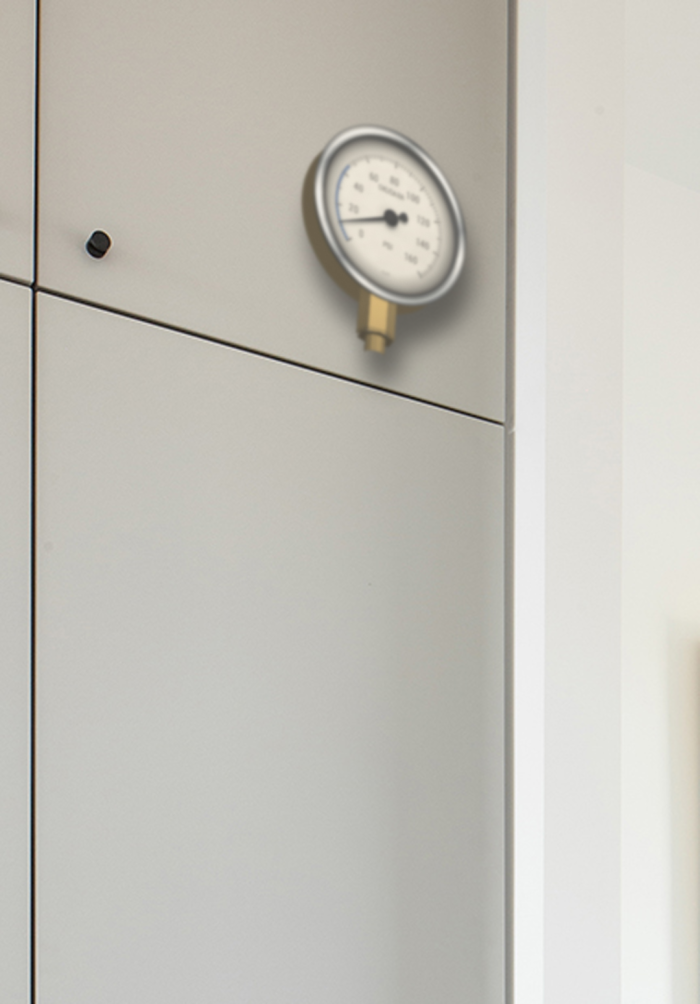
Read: 10,psi
